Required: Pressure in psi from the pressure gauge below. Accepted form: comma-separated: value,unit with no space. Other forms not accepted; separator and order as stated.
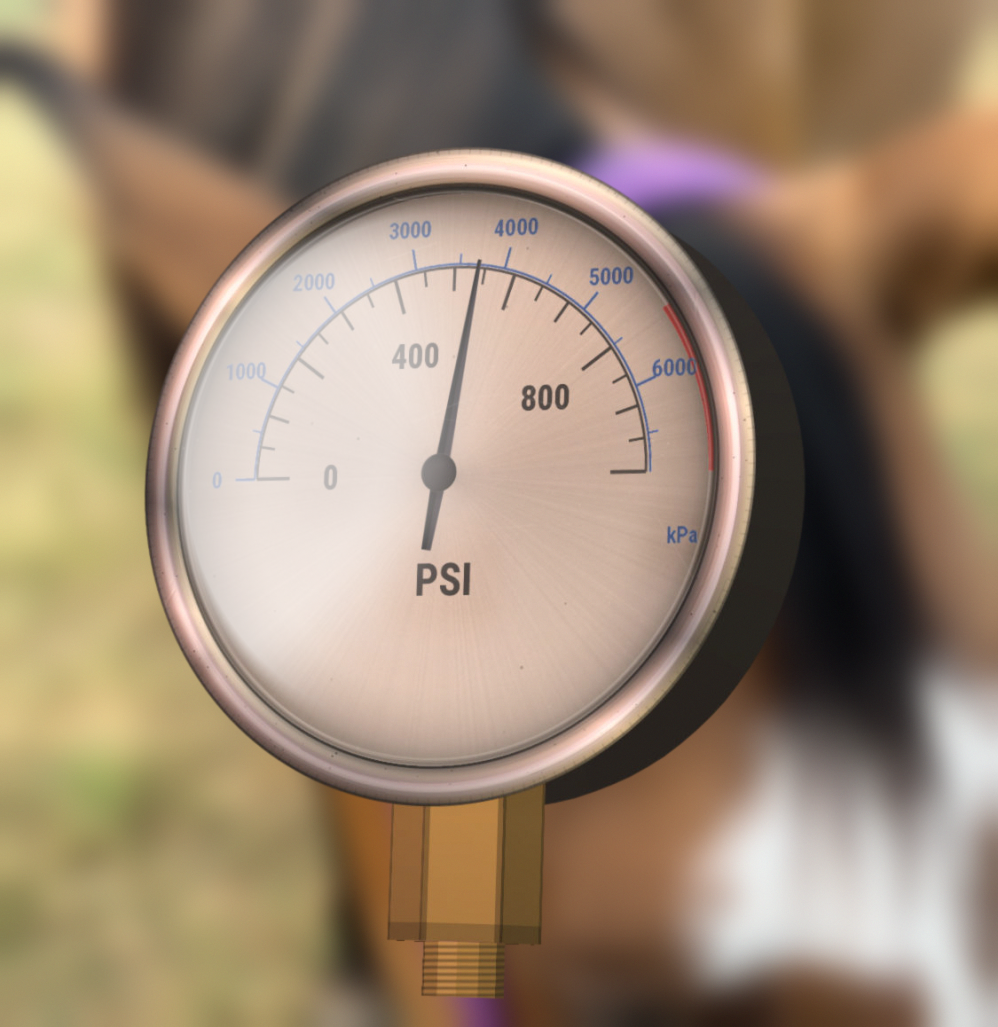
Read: 550,psi
